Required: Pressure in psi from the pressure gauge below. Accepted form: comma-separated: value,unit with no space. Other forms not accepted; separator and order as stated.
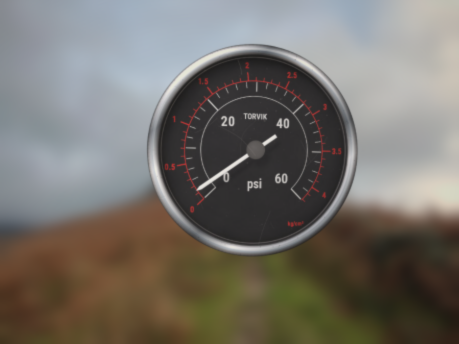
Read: 2,psi
